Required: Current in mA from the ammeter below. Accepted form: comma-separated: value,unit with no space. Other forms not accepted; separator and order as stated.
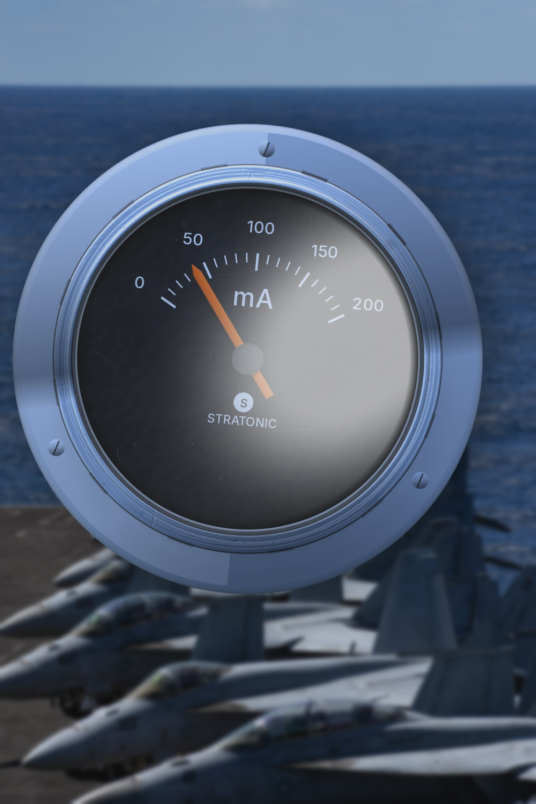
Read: 40,mA
